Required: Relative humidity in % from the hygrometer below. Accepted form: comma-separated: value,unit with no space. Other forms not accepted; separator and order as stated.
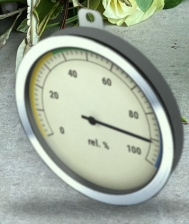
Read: 90,%
